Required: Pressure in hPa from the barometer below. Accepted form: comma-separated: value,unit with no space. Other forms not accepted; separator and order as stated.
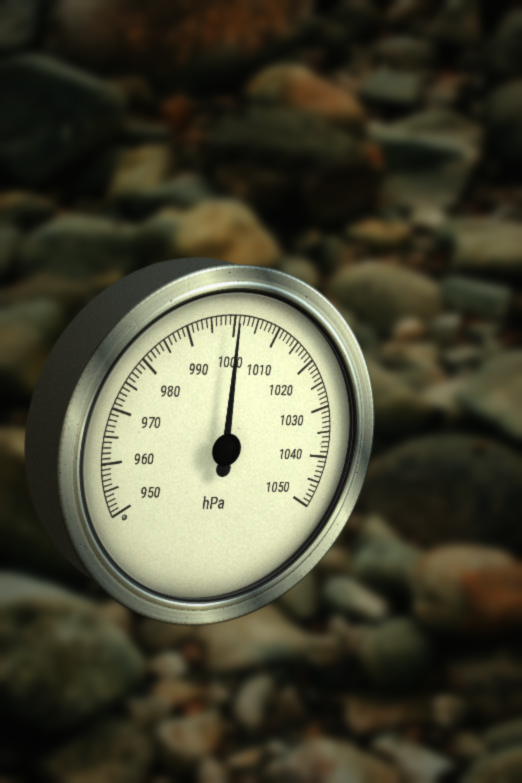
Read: 1000,hPa
